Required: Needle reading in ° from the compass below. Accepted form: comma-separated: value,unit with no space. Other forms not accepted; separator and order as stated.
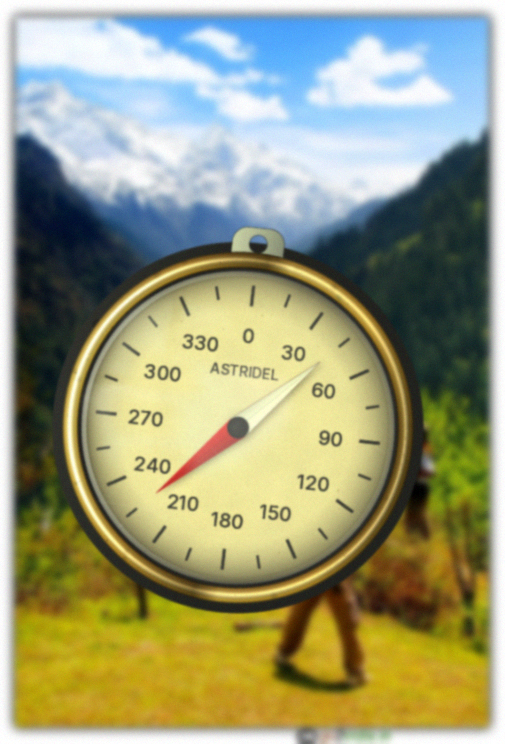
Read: 225,°
